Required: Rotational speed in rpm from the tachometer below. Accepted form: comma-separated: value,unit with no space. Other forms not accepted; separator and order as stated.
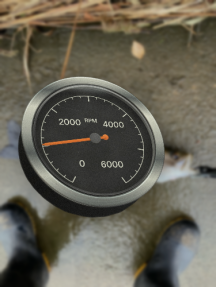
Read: 1000,rpm
